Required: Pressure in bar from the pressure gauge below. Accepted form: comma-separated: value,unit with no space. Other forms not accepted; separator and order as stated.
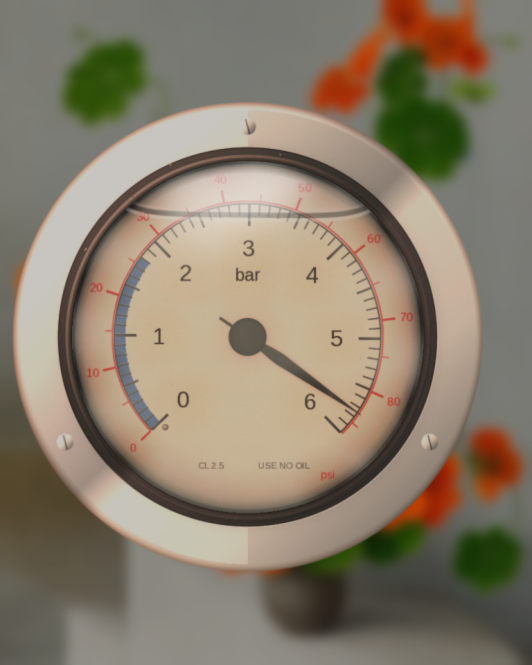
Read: 5.75,bar
